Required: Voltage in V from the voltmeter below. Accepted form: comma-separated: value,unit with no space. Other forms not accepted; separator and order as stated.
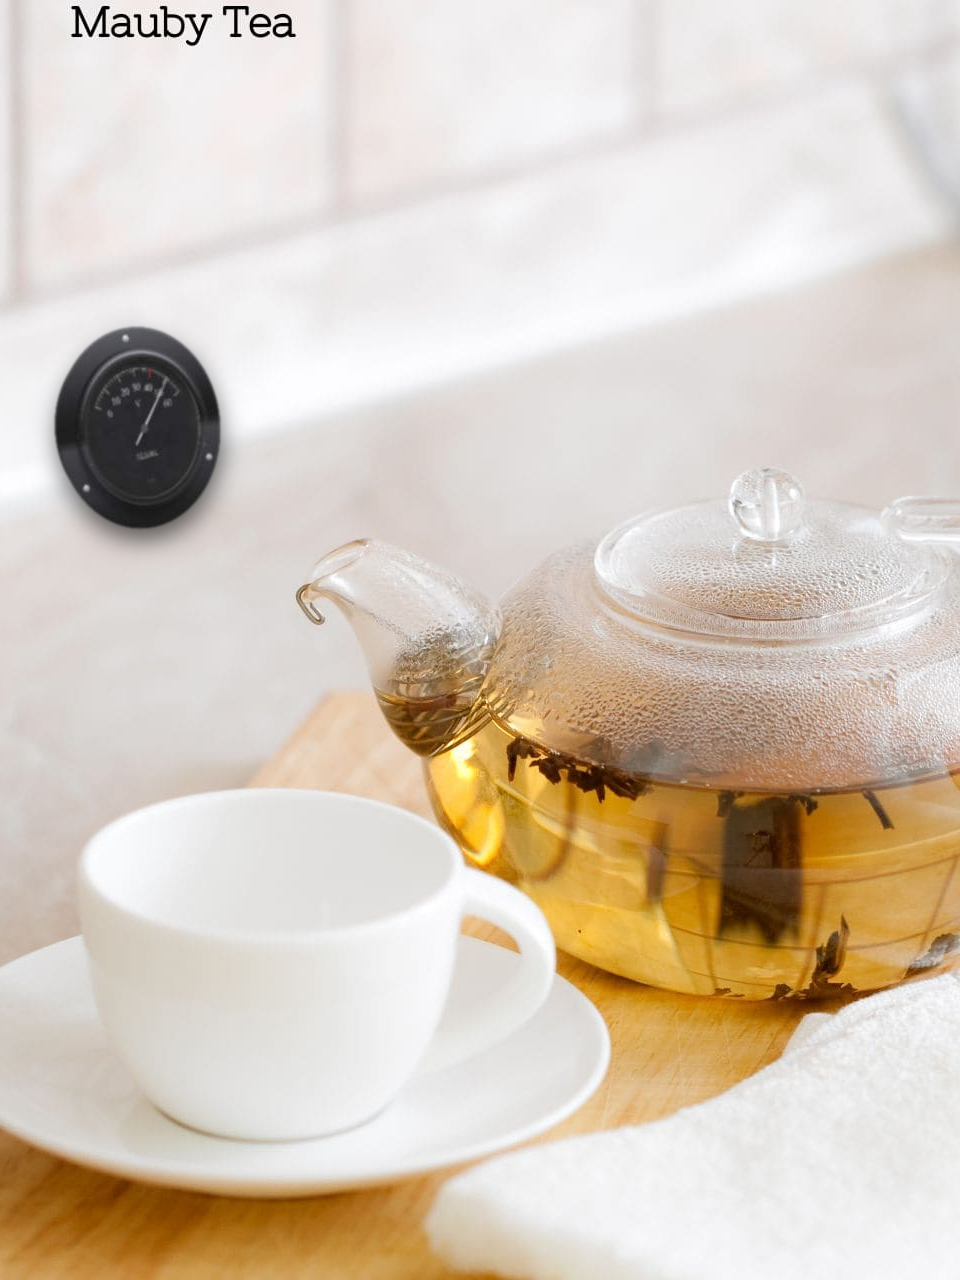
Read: 50,V
